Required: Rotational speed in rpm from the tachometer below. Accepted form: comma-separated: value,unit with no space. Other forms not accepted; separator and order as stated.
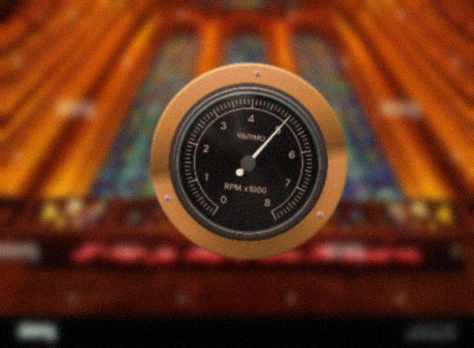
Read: 5000,rpm
